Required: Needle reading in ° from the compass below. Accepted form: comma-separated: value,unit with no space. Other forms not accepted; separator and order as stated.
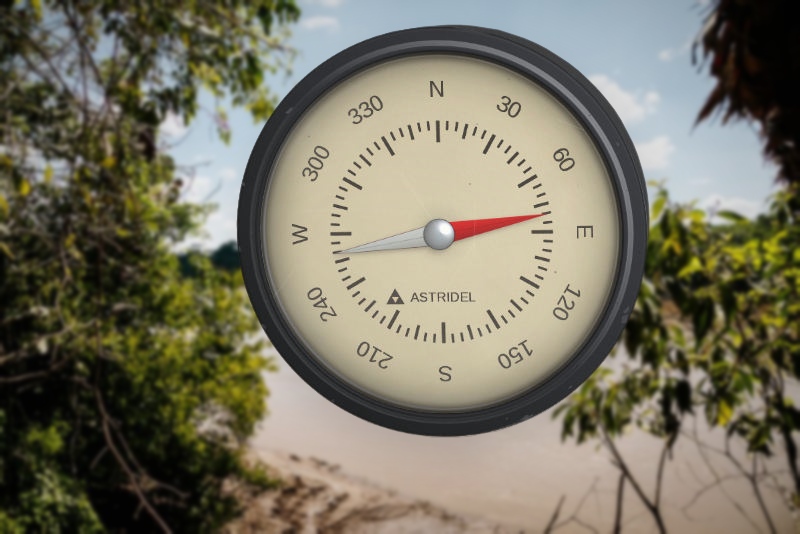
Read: 80,°
